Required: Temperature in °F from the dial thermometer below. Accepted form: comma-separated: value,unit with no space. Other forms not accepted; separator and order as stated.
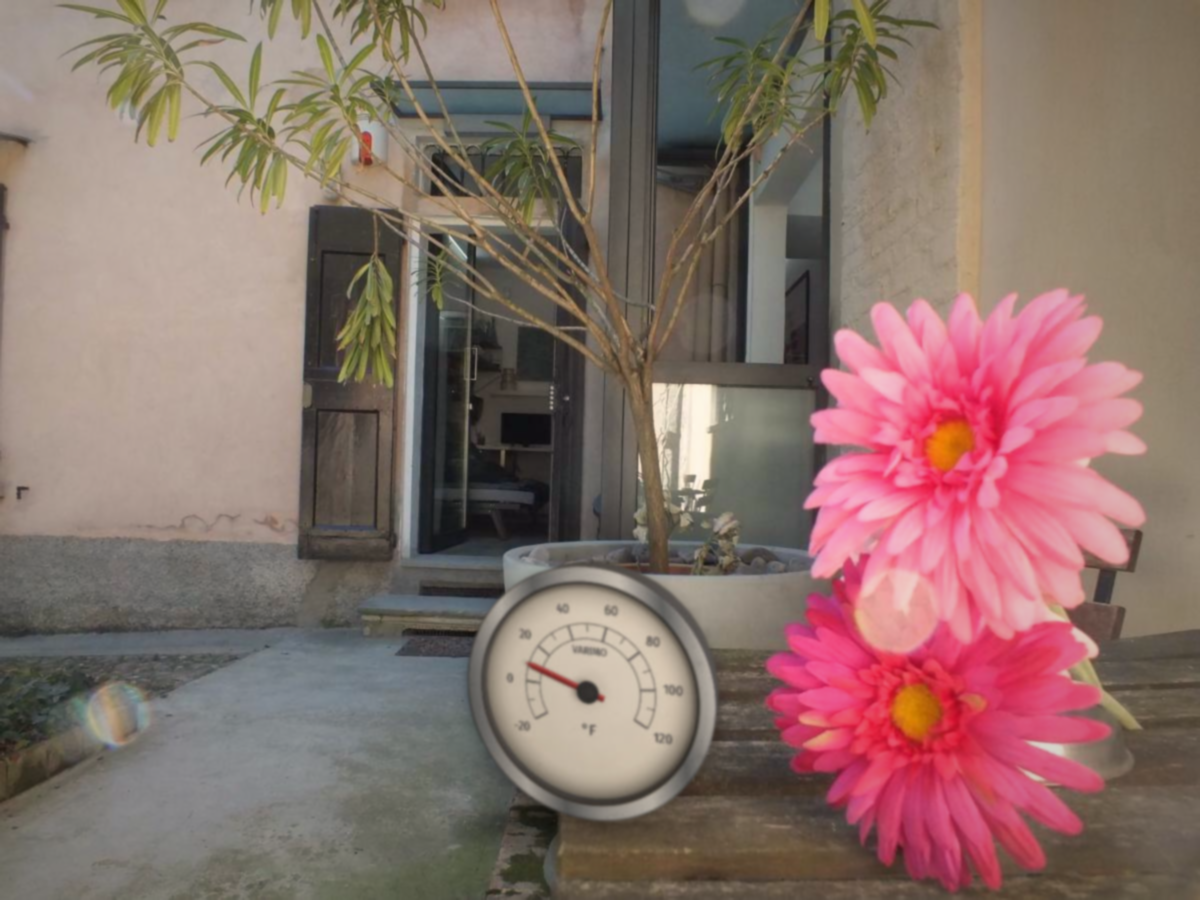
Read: 10,°F
